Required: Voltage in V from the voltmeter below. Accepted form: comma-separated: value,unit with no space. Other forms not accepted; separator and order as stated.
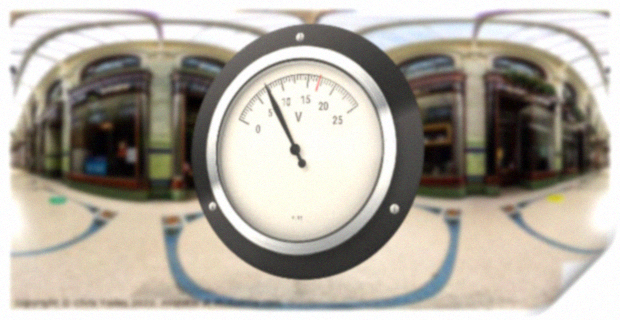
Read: 7.5,V
